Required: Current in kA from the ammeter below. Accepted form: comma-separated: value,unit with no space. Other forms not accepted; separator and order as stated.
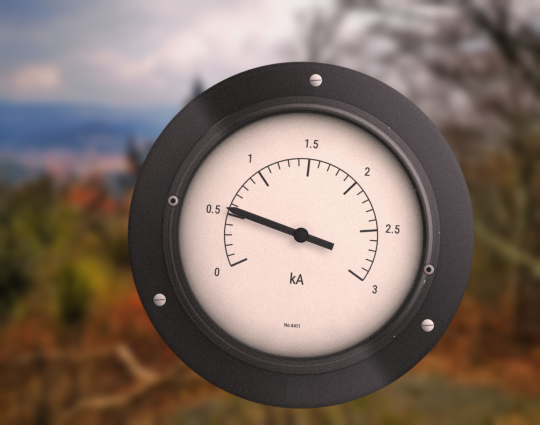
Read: 0.55,kA
